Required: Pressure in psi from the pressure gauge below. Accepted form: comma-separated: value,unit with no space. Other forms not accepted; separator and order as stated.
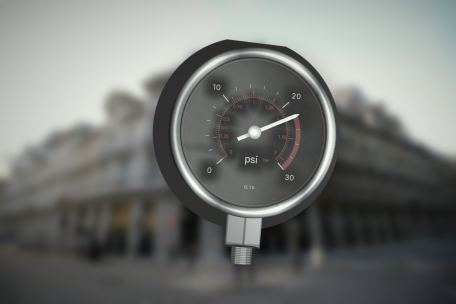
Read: 22,psi
